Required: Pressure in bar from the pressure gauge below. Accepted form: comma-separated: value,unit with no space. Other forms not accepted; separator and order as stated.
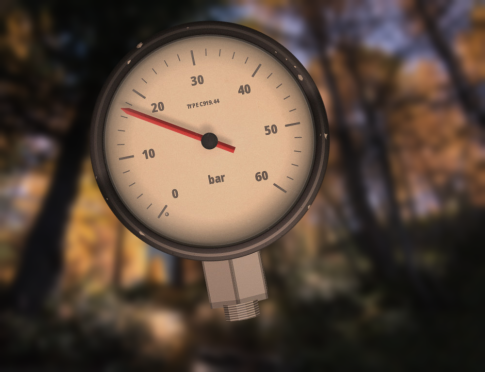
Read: 17,bar
